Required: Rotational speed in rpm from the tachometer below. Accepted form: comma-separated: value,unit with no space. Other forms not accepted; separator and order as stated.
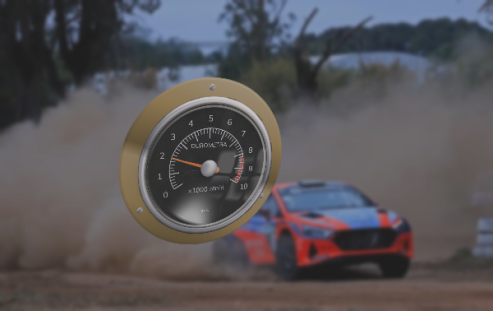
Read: 2000,rpm
